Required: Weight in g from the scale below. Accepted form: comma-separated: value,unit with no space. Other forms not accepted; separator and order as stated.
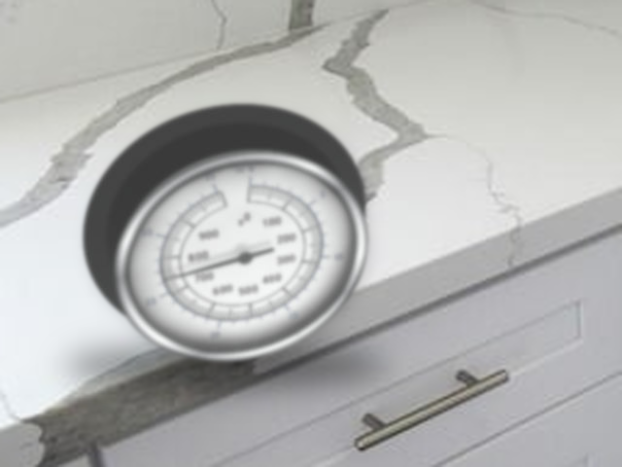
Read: 750,g
